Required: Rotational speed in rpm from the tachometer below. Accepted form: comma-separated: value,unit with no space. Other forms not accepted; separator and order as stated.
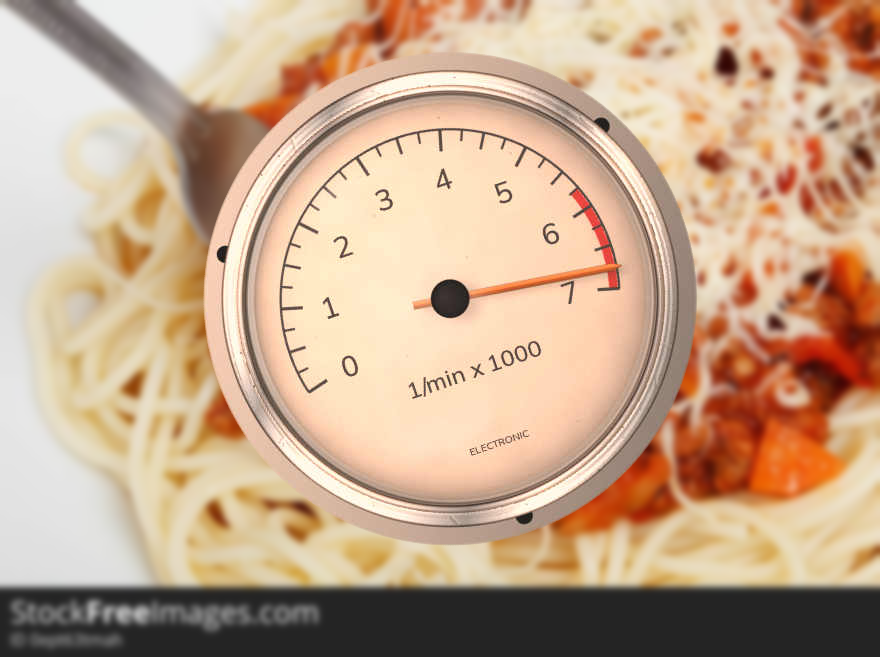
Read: 6750,rpm
